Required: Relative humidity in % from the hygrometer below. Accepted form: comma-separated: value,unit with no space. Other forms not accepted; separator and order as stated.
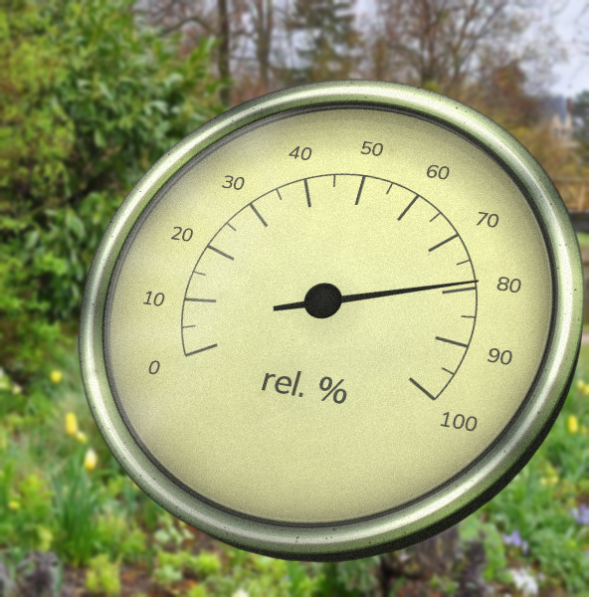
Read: 80,%
